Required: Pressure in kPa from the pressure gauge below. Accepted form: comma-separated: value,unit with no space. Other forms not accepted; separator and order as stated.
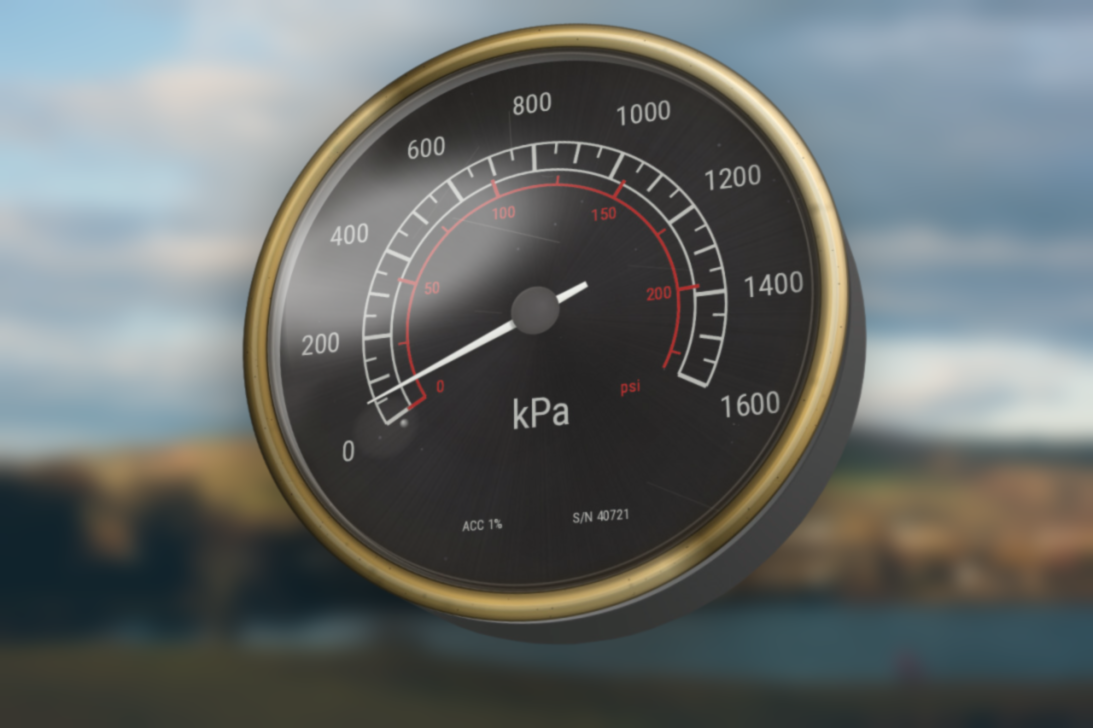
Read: 50,kPa
